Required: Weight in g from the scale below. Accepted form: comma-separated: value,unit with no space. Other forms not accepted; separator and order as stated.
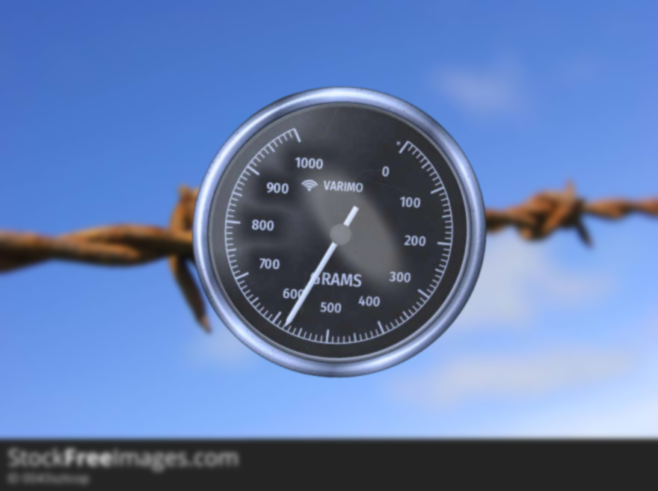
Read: 580,g
